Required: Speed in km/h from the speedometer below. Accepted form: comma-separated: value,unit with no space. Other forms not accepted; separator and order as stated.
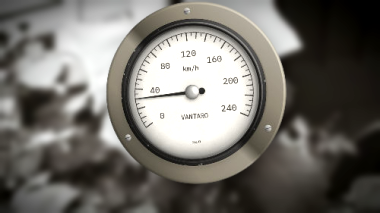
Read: 30,km/h
